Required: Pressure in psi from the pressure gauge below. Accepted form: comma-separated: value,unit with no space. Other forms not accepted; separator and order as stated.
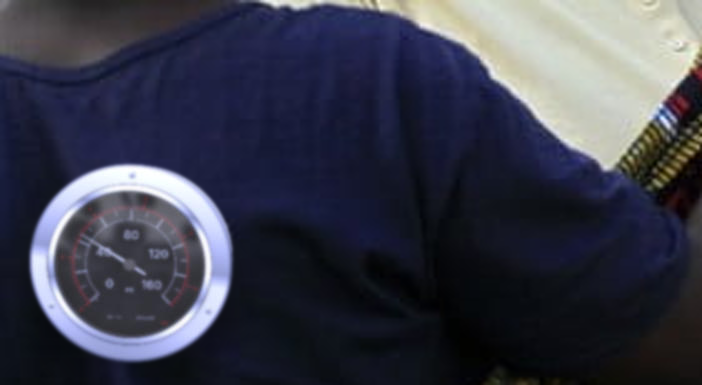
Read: 45,psi
